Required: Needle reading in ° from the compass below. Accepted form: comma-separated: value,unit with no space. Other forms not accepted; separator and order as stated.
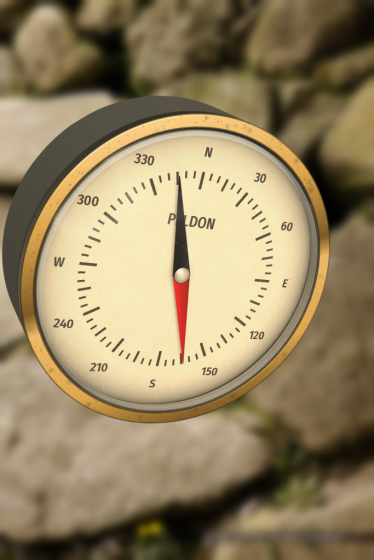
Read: 165,°
